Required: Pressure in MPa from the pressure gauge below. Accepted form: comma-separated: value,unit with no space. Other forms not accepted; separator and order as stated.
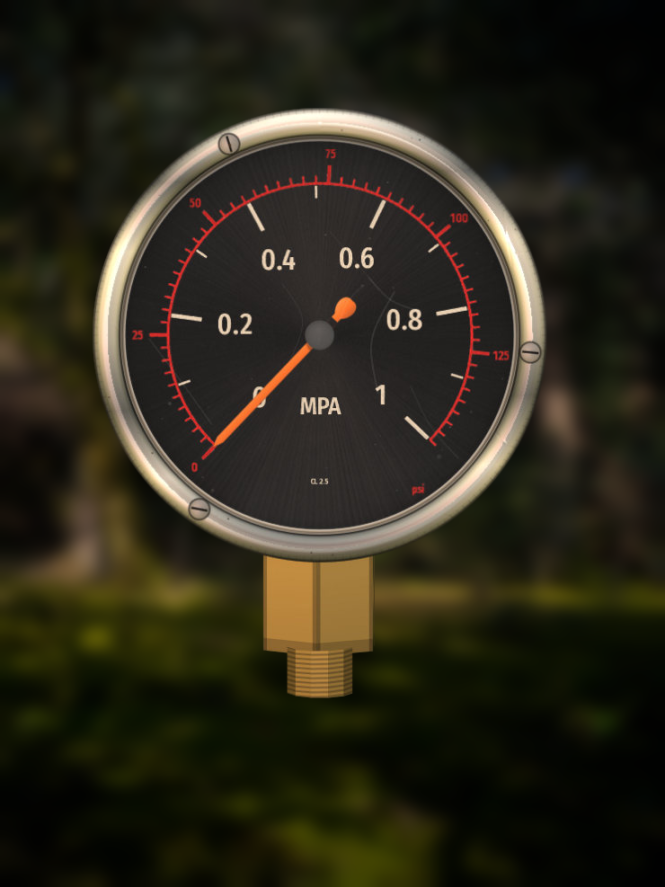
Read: 0,MPa
